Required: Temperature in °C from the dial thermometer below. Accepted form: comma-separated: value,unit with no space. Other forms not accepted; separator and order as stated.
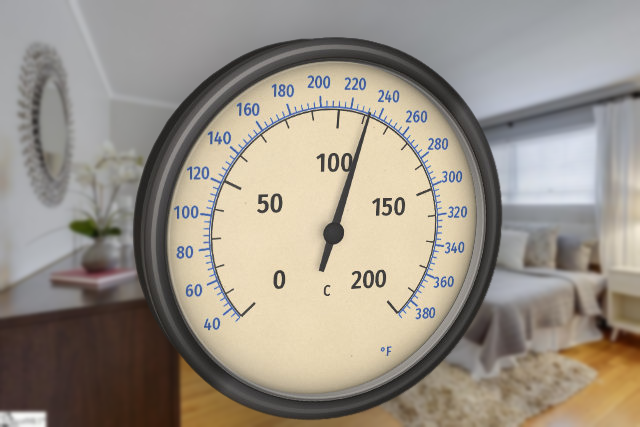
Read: 110,°C
